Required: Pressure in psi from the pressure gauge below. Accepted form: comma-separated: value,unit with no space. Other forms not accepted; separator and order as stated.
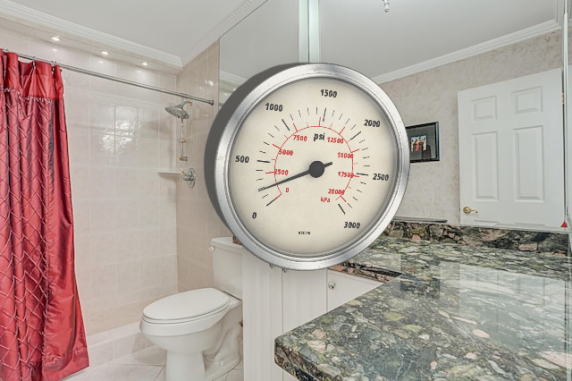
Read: 200,psi
